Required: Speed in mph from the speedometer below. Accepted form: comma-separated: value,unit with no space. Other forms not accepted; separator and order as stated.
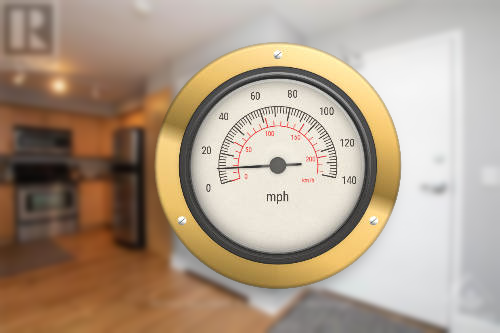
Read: 10,mph
